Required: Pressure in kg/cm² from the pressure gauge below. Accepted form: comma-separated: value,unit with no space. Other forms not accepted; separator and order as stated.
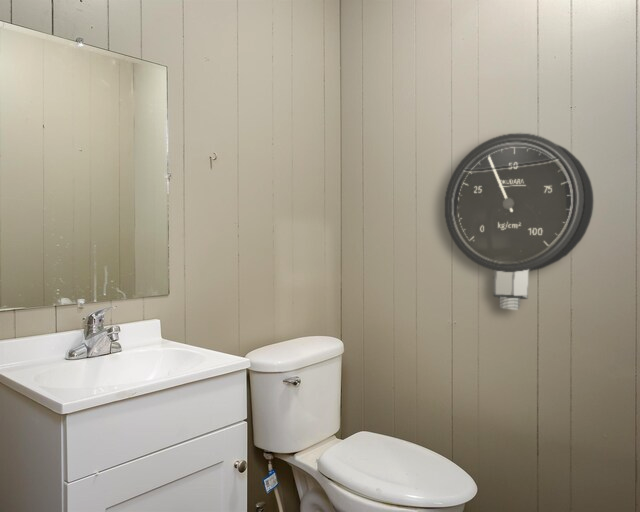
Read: 40,kg/cm²
